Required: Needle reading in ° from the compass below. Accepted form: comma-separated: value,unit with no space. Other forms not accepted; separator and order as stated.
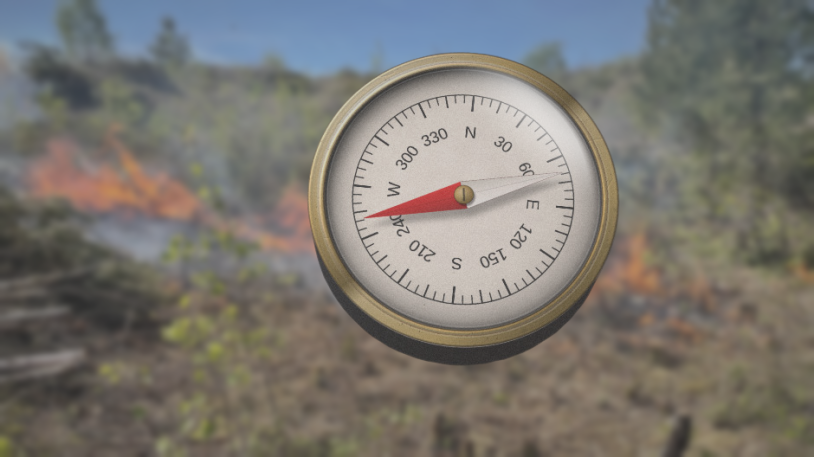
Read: 250,°
